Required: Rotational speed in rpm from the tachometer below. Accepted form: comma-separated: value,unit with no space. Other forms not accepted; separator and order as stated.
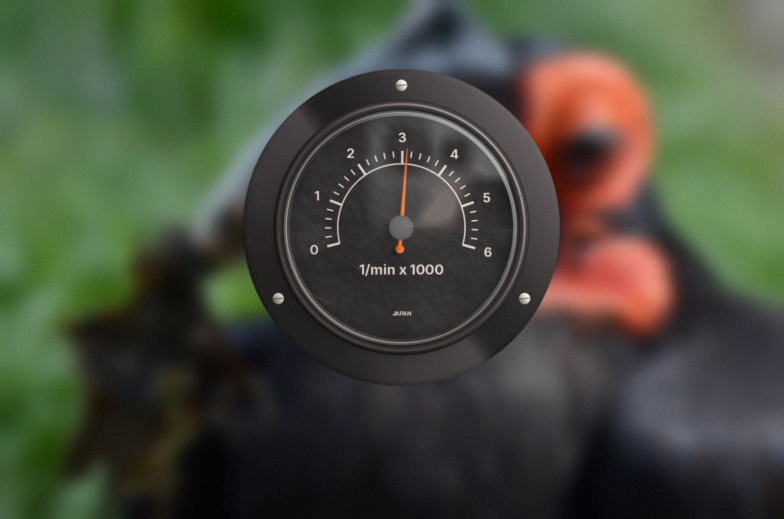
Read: 3100,rpm
